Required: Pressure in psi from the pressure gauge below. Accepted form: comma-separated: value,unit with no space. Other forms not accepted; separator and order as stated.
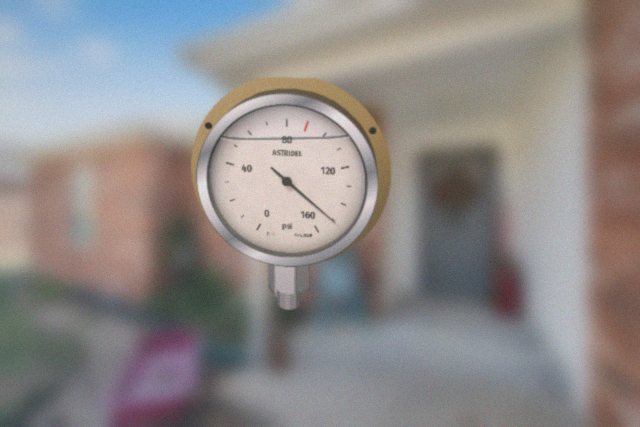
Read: 150,psi
